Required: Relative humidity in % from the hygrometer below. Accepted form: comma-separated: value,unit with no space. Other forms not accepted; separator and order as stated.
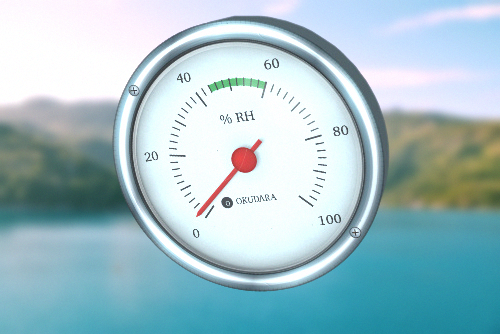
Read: 2,%
